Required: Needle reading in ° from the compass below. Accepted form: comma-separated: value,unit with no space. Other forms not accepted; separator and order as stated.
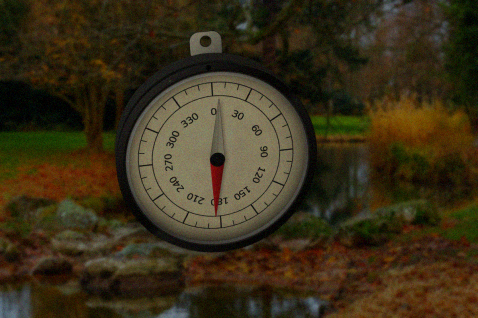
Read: 185,°
